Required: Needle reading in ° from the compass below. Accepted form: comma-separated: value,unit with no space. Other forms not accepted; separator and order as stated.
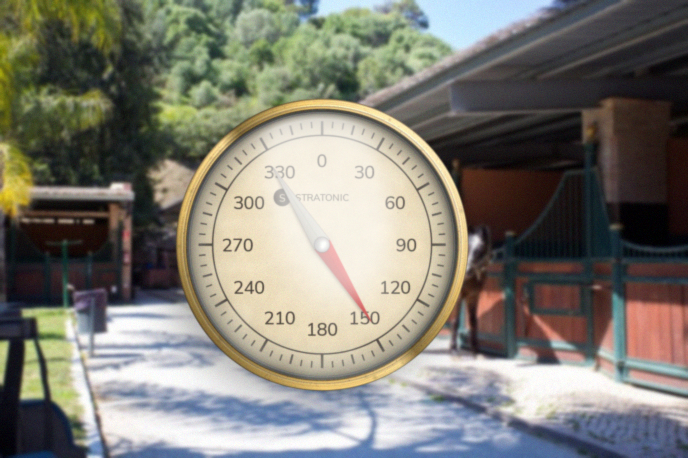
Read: 147.5,°
